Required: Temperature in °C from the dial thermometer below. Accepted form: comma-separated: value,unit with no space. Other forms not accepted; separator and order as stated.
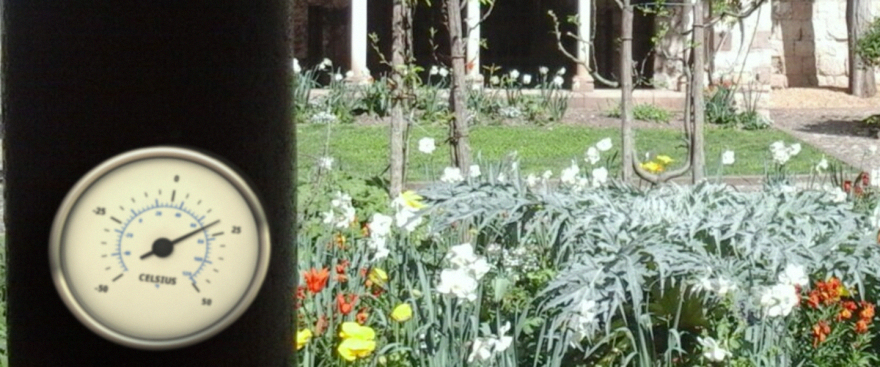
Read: 20,°C
